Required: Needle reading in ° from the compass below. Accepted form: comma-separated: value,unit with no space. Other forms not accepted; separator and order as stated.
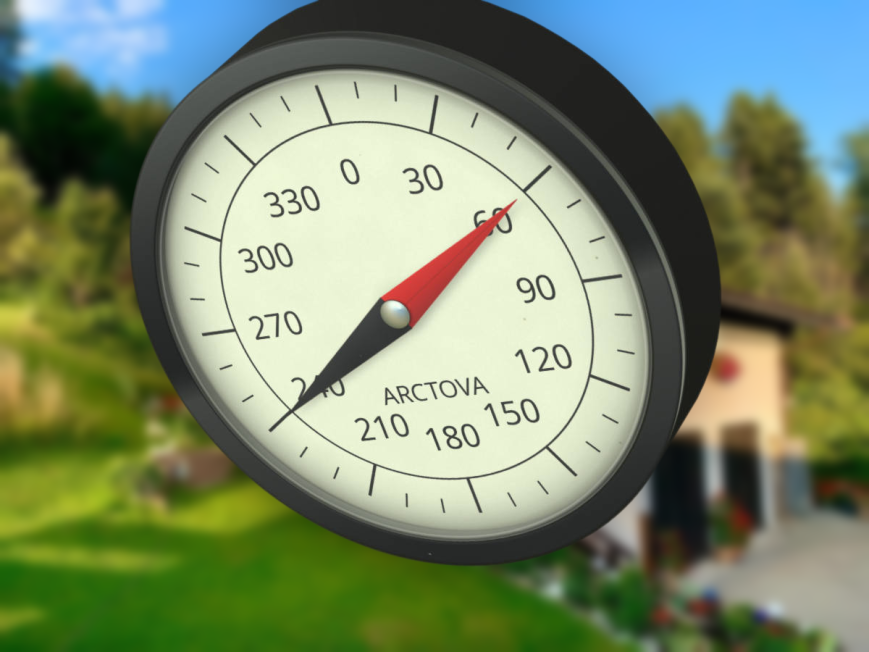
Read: 60,°
